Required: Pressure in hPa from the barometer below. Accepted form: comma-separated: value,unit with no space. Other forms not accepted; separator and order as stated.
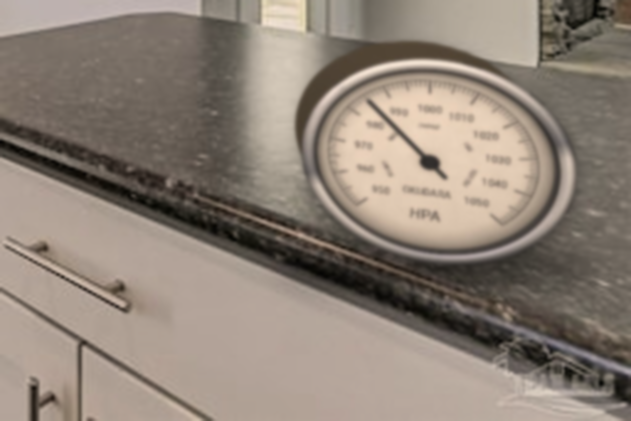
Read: 985,hPa
